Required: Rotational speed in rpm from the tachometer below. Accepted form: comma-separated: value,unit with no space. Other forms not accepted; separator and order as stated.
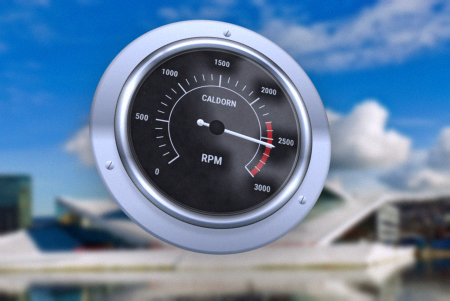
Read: 2600,rpm
